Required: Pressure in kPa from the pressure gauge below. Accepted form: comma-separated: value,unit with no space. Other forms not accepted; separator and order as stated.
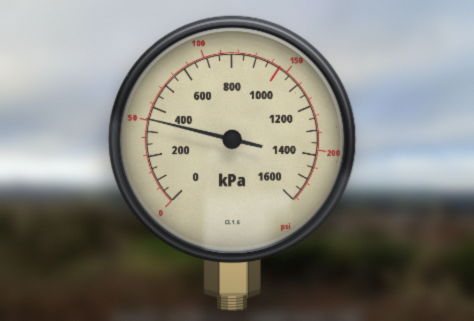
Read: 350,kPa
